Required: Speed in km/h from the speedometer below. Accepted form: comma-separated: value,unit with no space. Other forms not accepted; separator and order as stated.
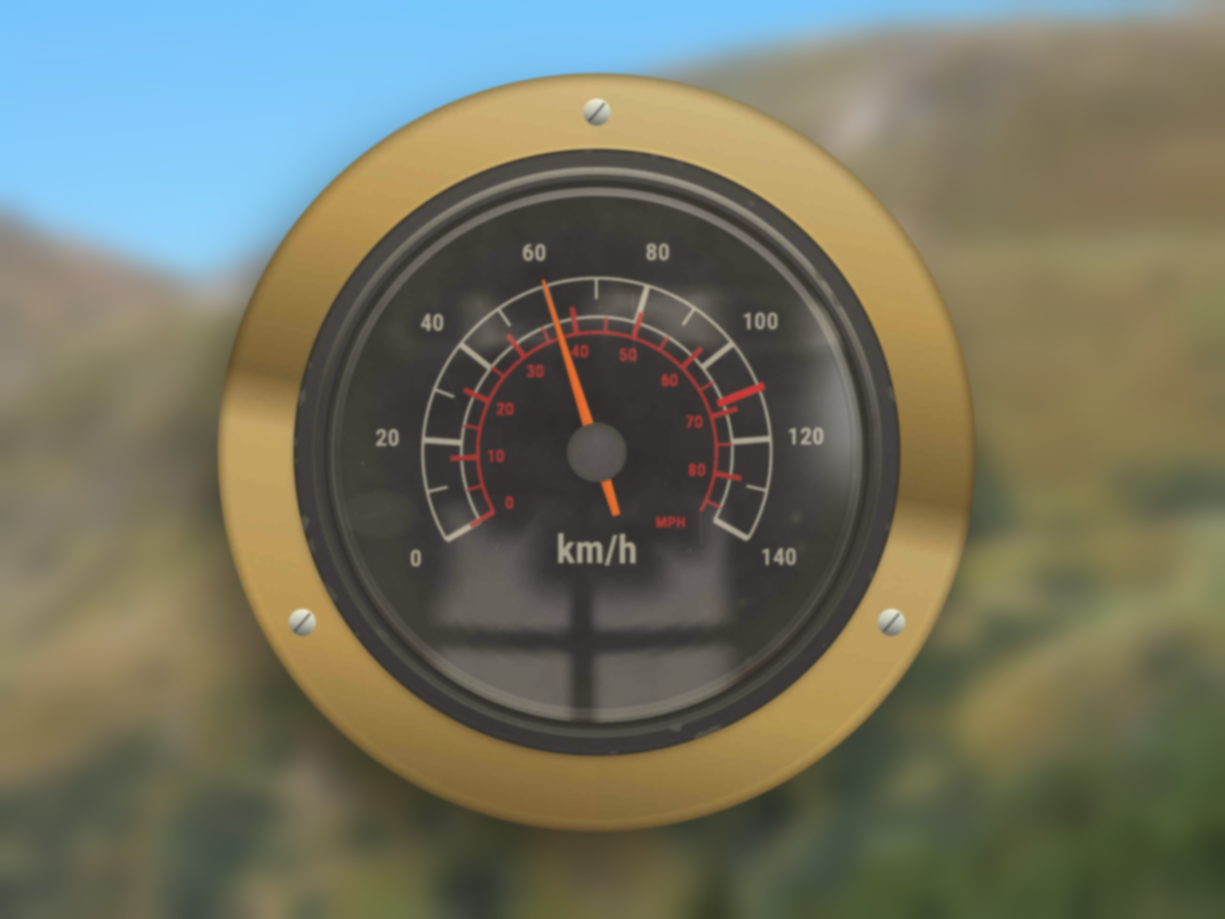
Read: 60,km/h
